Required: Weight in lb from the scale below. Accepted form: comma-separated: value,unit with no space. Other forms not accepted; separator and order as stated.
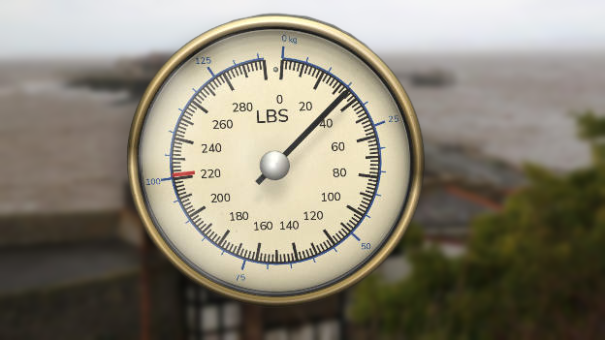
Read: 34,lb
